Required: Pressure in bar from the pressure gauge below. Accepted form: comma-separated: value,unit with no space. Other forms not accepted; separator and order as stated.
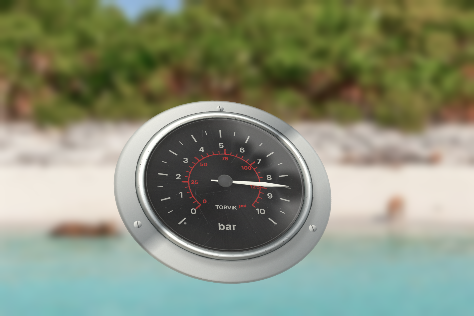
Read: 8.5,bar
